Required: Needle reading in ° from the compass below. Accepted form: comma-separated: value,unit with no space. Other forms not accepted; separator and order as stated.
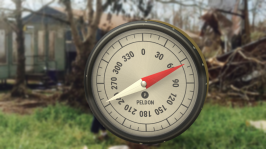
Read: 65,°
